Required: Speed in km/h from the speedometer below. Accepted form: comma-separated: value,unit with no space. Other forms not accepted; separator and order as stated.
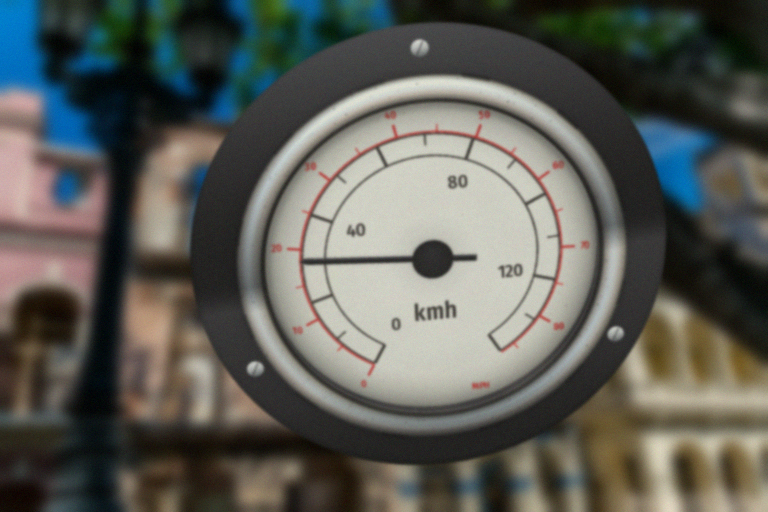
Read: 30,km/h
